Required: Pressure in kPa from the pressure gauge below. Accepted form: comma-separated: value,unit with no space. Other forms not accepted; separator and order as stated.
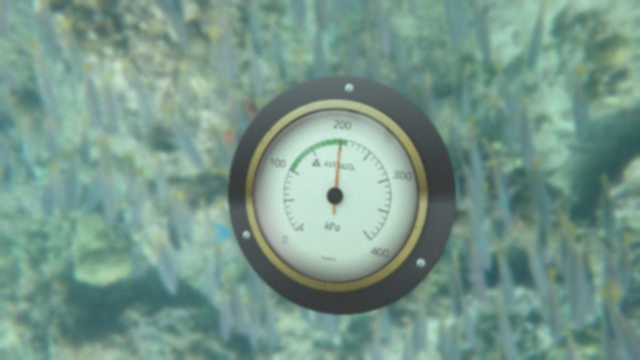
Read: 200,kPa
